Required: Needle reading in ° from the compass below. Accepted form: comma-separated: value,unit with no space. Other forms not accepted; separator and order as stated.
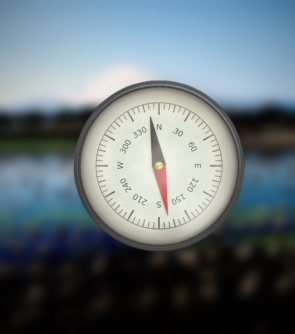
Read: 170,°
